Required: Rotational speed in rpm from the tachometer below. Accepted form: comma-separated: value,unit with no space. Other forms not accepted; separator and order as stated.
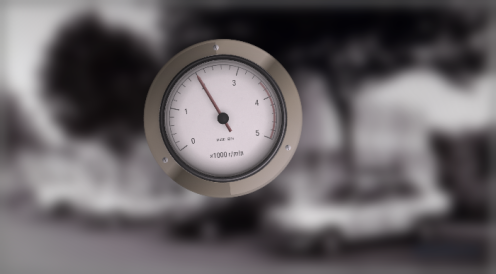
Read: 2000,rpm
